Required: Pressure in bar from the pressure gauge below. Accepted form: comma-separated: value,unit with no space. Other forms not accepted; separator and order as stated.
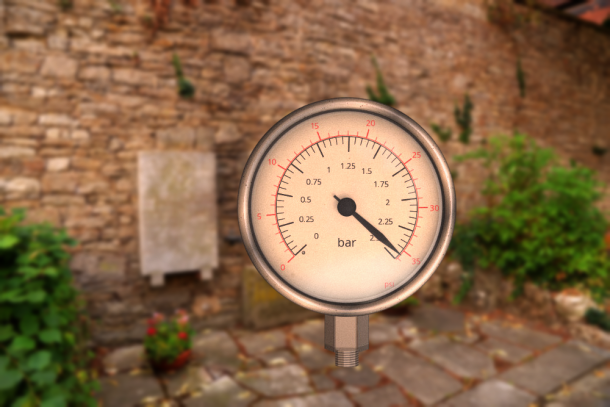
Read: 2.45,bar
